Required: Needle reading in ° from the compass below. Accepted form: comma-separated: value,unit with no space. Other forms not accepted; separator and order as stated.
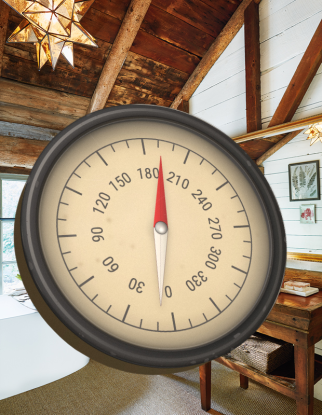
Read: 190,°
